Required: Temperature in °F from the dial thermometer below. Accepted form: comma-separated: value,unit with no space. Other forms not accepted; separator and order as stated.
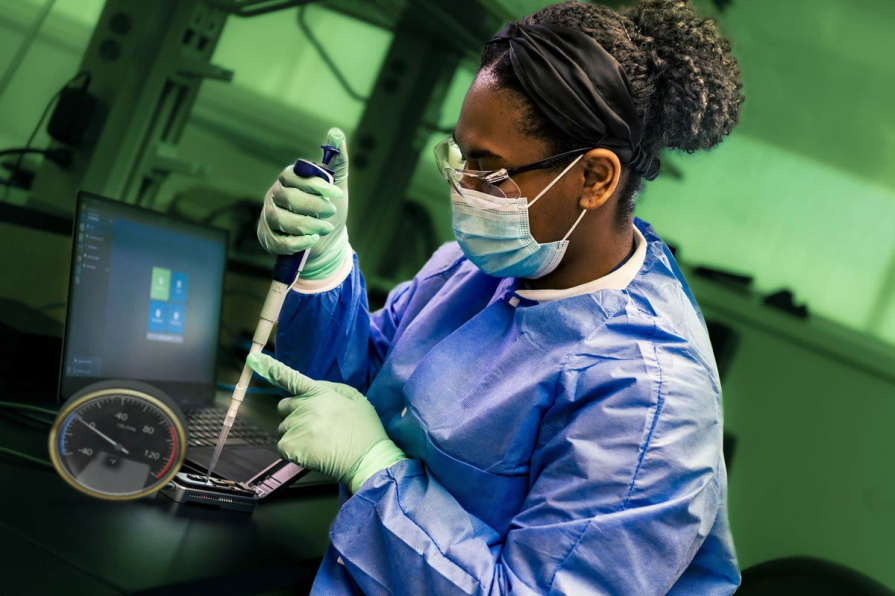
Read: 0,°F
